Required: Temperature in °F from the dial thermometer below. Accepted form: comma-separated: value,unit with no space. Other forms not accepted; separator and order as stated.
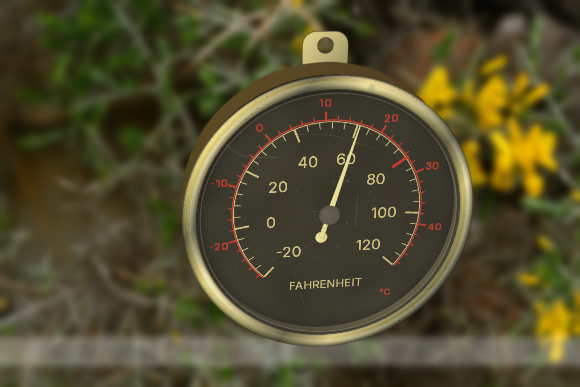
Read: 60,°F
